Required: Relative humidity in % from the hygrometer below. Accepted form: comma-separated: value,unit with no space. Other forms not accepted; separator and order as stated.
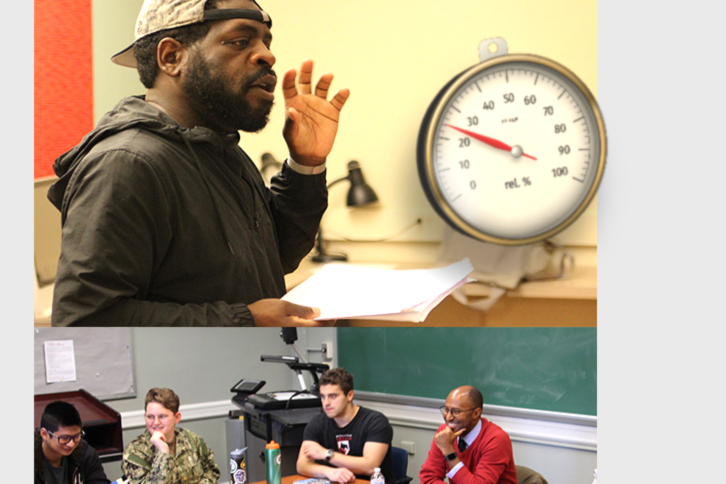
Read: 24,%
